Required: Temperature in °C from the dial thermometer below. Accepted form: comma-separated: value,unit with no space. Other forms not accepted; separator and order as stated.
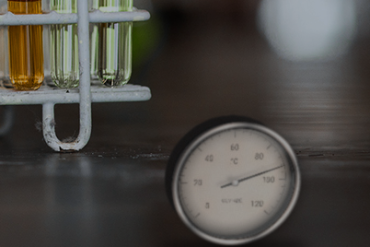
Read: 92,°C
